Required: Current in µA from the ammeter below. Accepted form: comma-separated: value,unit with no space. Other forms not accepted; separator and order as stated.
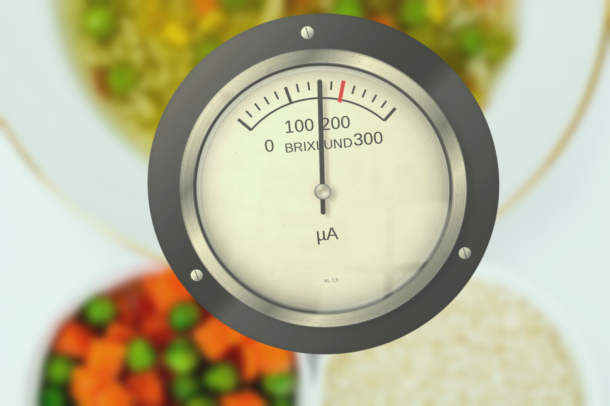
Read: 160,µA
